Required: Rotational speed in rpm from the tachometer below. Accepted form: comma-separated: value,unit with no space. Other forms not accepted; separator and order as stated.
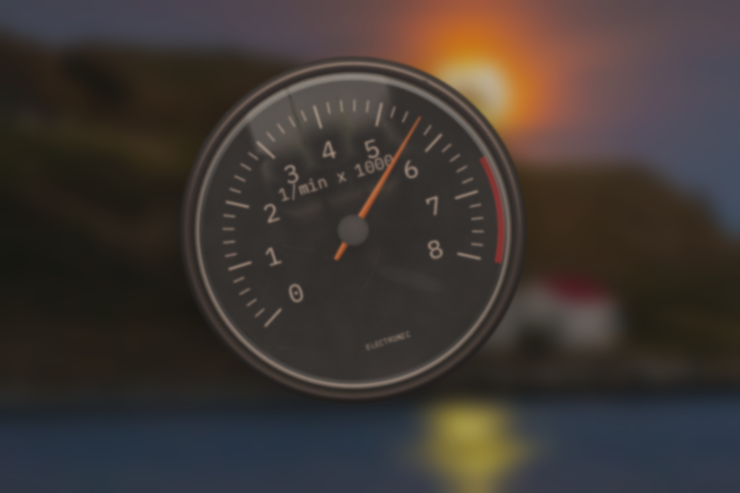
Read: 5600,rpm
